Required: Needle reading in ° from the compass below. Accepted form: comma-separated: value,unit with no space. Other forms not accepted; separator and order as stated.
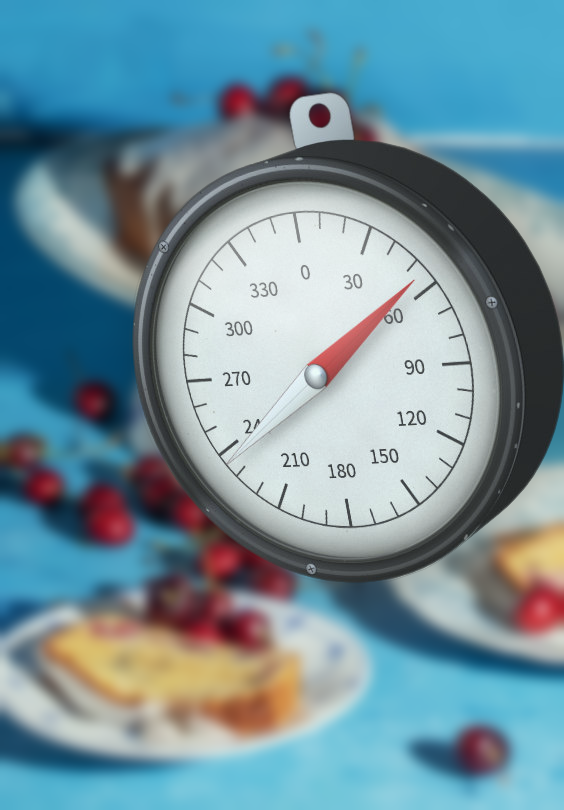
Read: 55,°
